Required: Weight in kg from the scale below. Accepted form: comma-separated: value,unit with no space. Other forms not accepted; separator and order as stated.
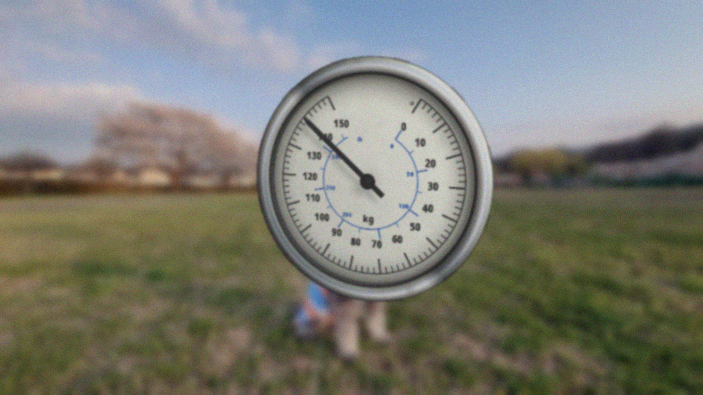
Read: 140,kg
